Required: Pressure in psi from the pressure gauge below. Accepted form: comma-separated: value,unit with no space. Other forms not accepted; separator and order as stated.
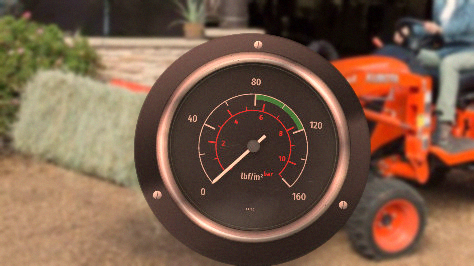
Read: 0,psi
